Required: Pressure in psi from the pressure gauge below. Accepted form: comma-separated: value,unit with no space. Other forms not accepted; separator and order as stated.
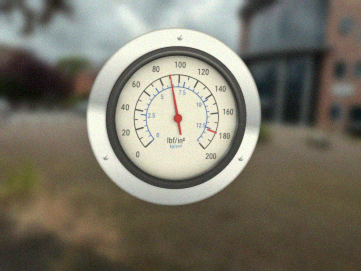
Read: 90,psi
